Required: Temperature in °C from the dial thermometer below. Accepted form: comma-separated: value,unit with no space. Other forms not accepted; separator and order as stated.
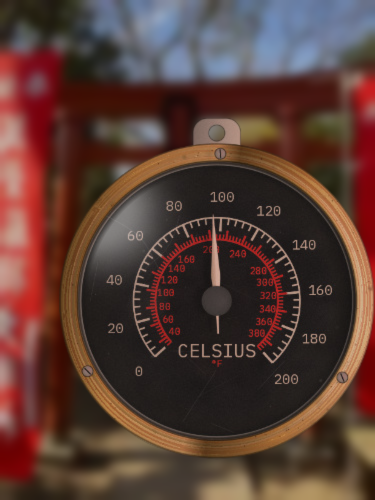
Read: 96,°C
